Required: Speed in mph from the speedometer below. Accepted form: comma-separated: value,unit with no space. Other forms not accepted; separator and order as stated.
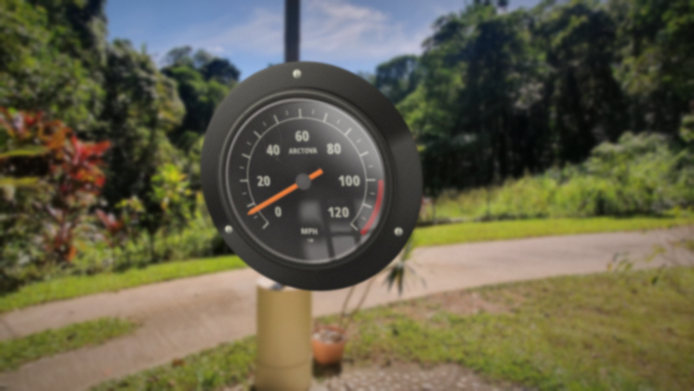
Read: 7.5,mph
